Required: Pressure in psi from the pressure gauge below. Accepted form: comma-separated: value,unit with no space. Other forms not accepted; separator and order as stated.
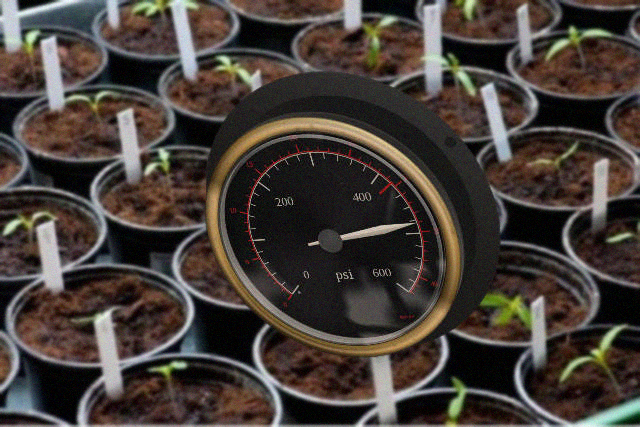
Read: 480,psi
